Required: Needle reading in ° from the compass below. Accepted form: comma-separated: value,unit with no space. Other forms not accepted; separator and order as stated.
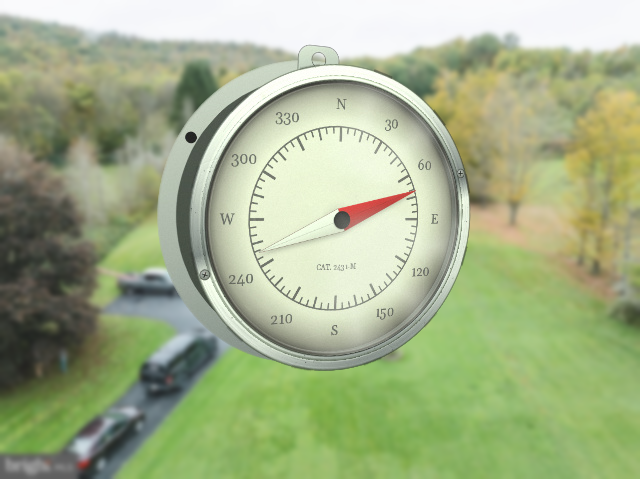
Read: 70,°
